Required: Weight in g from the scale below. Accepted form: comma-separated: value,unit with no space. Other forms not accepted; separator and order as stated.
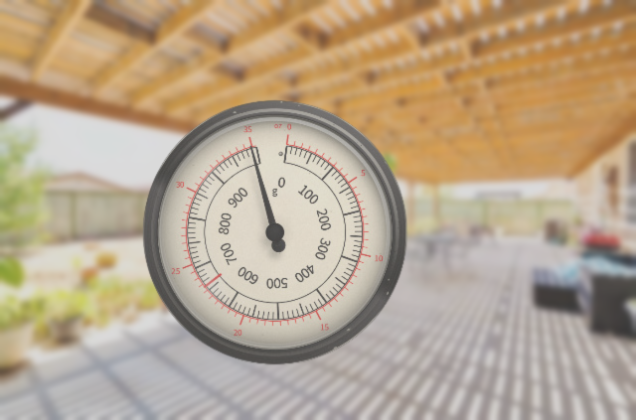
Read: 990,g
